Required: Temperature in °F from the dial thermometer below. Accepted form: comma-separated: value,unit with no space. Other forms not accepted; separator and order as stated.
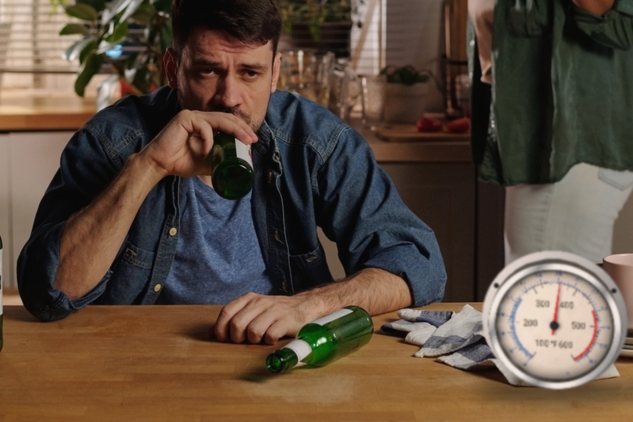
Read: 360,°F
